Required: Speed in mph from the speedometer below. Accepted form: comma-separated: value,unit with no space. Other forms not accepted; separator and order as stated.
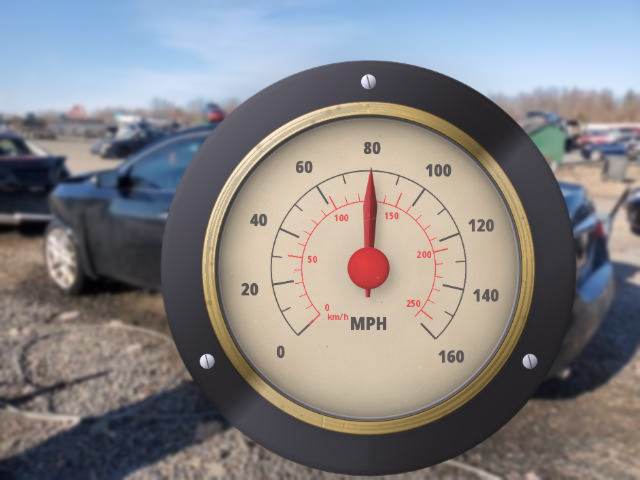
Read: 80,mph
